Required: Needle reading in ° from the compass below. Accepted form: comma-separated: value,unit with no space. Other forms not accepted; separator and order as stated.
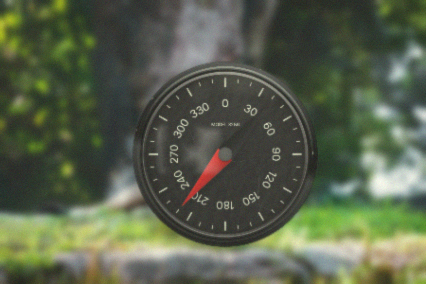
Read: 220,°
